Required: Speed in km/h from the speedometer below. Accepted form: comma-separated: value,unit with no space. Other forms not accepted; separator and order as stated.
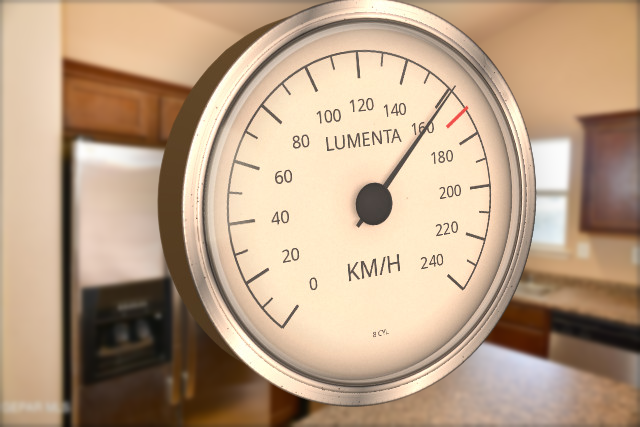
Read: 160,km/h
